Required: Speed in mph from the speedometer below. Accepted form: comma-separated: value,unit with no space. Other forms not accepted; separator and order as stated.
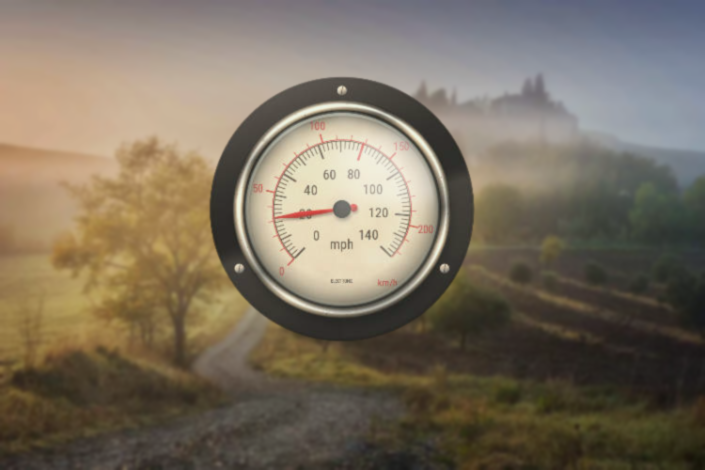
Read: 20,mph
